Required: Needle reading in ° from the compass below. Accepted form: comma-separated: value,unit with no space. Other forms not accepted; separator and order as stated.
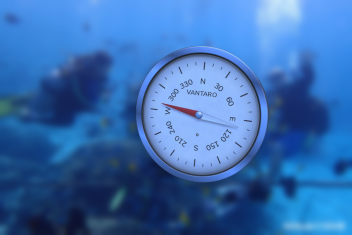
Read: 280,°
